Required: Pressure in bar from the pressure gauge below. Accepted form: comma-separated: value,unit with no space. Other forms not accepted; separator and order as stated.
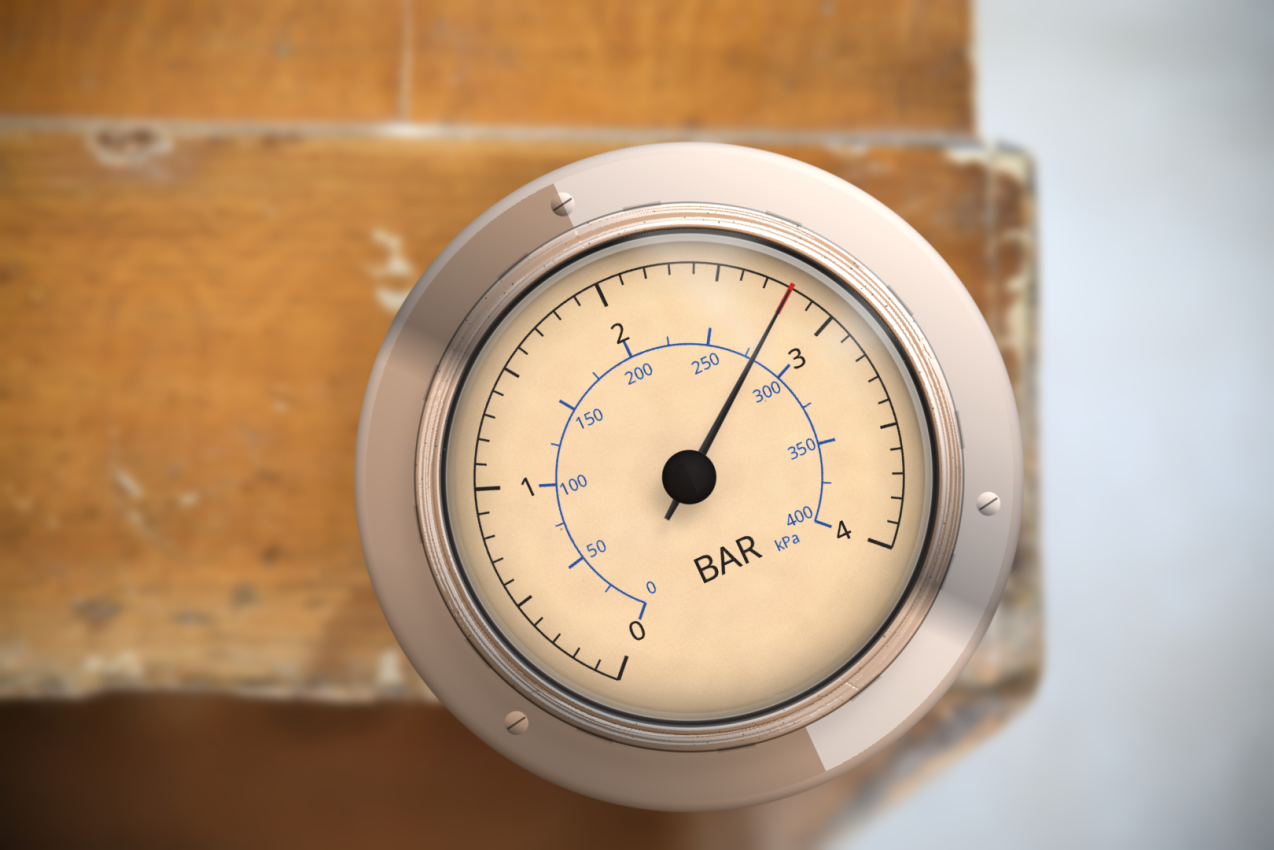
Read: 2.8,bar
